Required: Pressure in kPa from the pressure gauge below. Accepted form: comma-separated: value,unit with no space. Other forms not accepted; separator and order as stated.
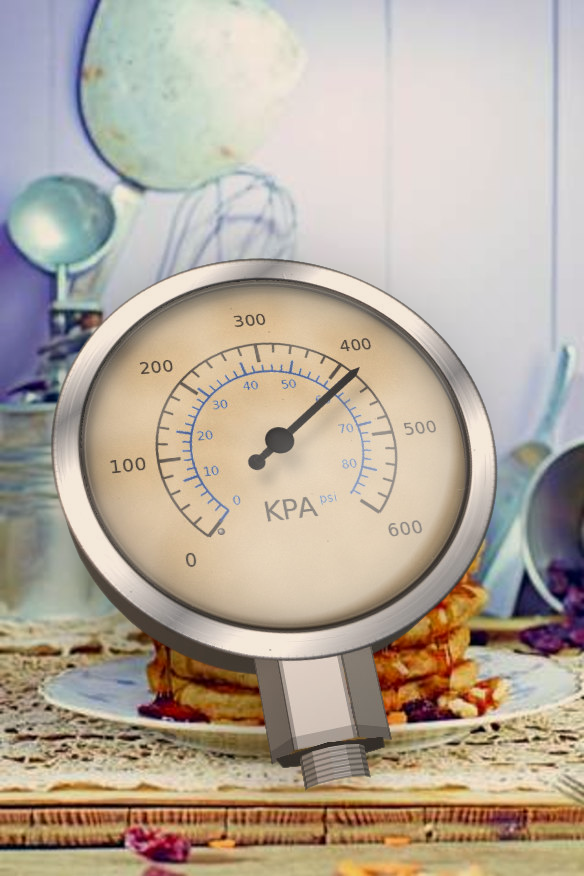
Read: 420,kPa
